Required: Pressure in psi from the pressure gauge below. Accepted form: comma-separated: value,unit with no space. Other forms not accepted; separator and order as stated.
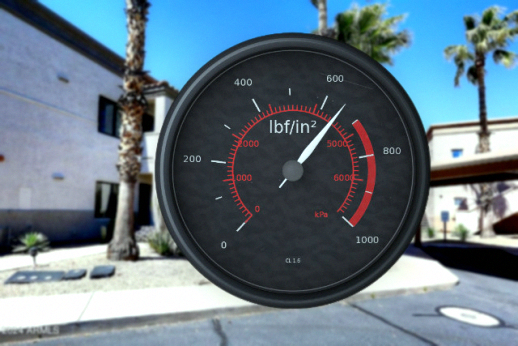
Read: 650,psi
